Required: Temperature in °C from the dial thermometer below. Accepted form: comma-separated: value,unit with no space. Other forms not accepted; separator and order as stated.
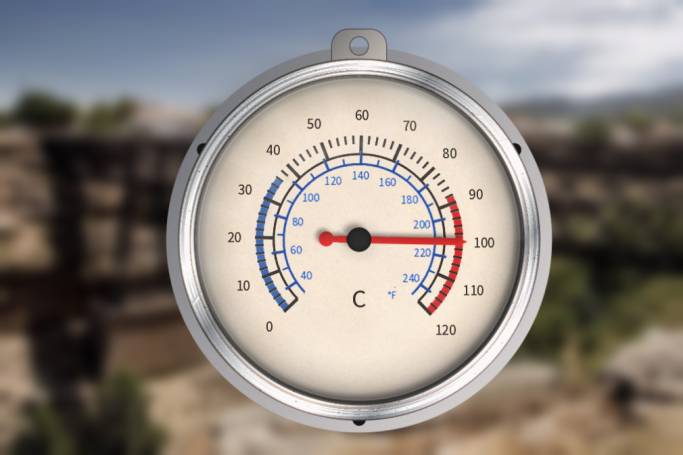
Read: 100,°C
